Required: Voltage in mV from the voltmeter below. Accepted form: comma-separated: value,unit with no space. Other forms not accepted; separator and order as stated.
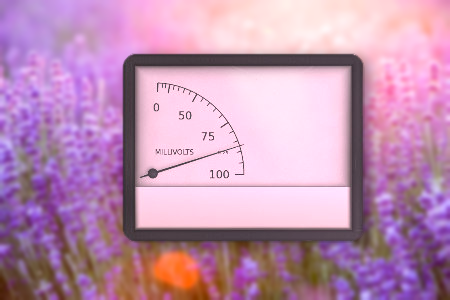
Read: 87.5,mV
